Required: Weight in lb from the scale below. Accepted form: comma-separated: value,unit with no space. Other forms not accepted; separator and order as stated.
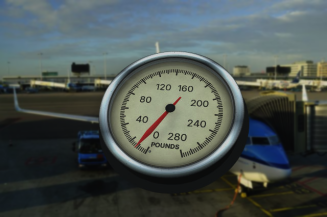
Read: 10,lb
